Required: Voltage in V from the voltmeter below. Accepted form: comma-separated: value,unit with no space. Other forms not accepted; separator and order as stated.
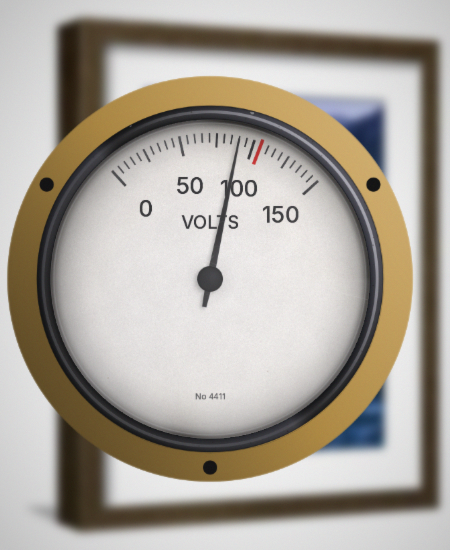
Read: 90,V
